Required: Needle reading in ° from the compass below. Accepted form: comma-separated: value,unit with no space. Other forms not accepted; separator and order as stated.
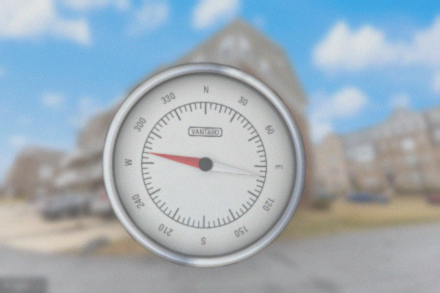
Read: 280,°
